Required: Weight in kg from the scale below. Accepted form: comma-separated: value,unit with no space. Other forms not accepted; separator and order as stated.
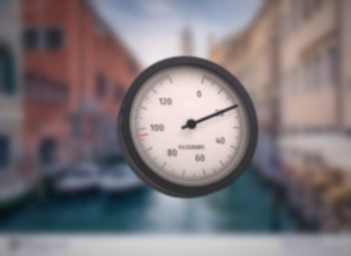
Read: 20,kg
